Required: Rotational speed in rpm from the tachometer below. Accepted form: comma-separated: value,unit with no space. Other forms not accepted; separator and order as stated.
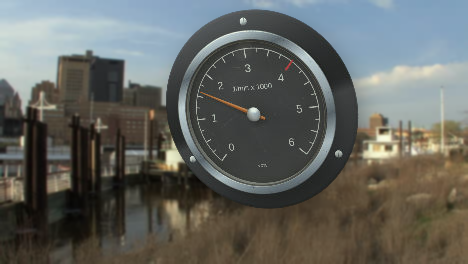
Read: 1625,rpm
